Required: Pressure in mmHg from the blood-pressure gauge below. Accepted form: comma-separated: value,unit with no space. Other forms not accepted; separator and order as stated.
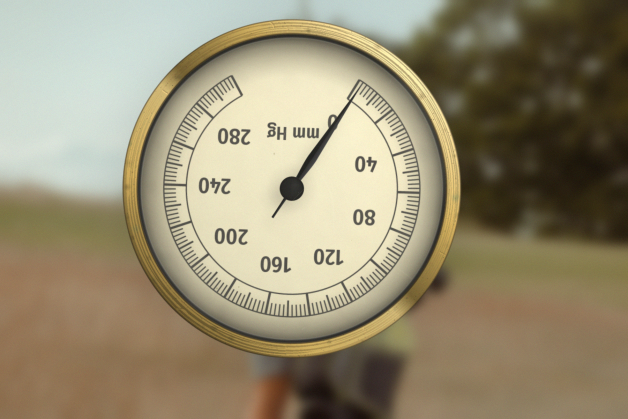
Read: 2,mmHg
